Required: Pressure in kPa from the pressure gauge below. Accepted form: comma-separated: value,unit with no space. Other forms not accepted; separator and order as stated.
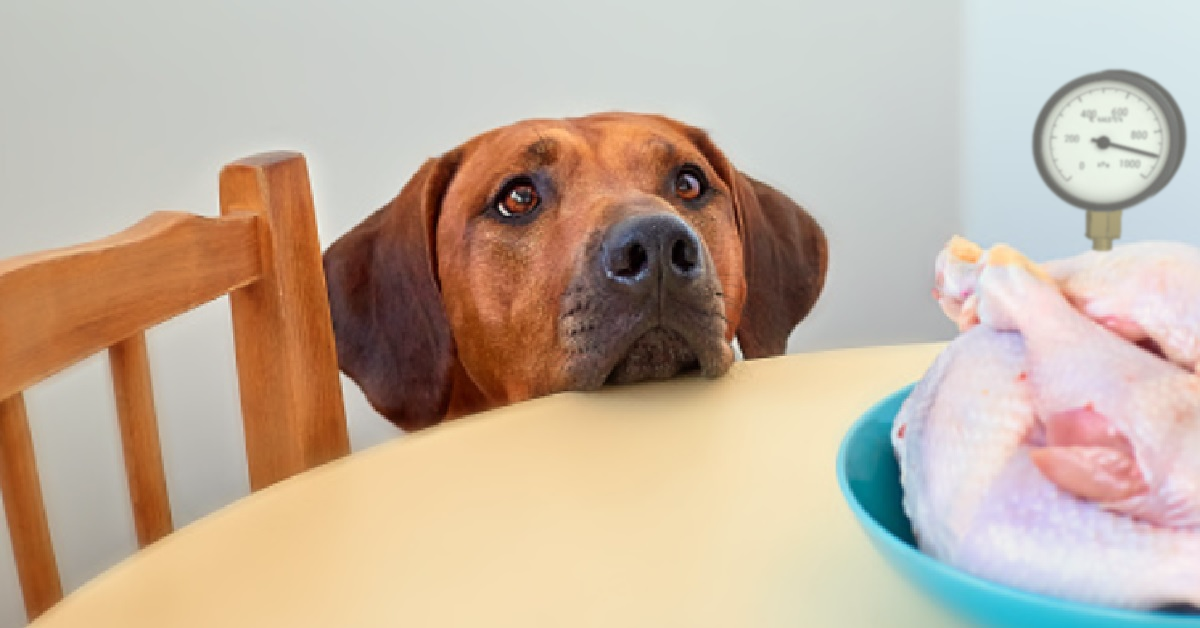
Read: 900,kPa
